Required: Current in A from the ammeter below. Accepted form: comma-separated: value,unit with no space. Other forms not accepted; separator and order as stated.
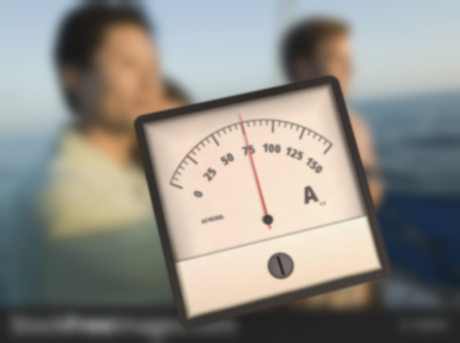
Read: 75,A
